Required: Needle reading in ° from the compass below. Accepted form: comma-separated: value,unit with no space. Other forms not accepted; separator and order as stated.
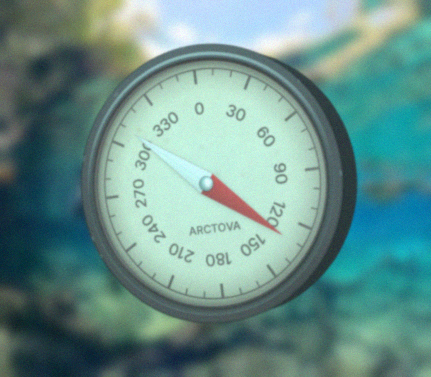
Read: 130,°
